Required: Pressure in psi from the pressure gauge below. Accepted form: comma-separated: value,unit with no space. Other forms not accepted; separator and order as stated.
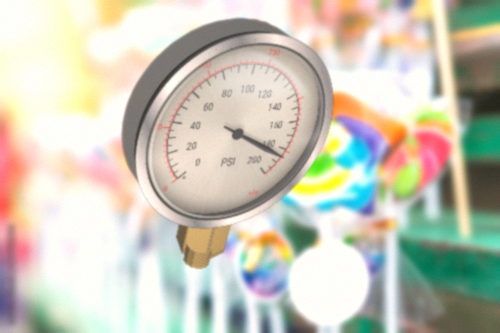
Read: 185,psi
